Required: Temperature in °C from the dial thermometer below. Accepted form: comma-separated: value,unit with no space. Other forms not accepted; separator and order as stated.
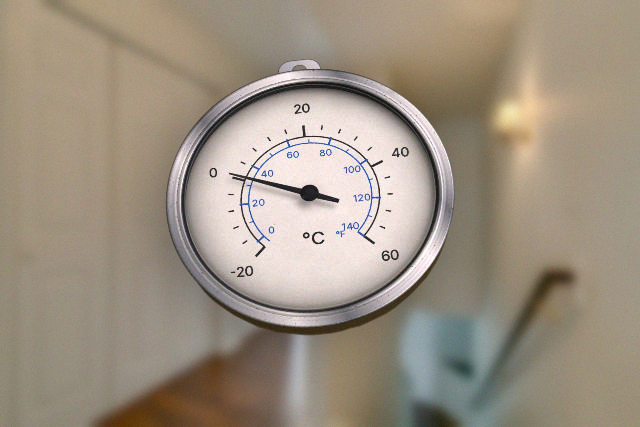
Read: 0,°C
